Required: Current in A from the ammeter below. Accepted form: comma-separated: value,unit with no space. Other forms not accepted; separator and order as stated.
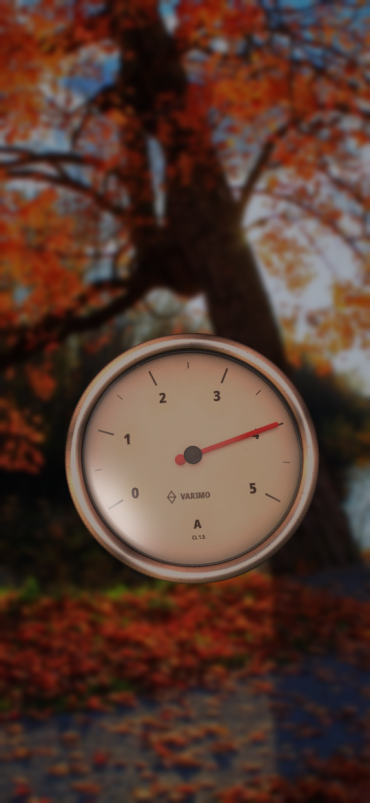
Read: 4,A
